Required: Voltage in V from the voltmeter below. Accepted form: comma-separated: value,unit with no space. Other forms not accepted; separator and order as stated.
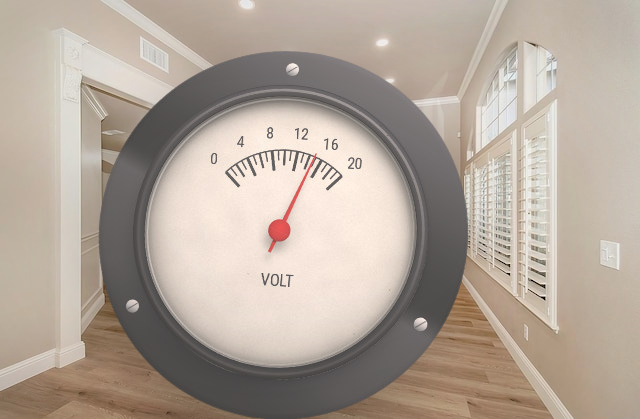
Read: 15,V
